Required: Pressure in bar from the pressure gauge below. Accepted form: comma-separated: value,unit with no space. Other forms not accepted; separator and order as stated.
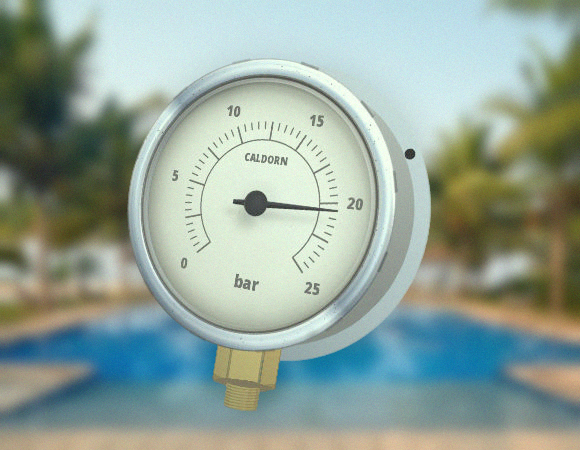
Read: 20.5,bar
